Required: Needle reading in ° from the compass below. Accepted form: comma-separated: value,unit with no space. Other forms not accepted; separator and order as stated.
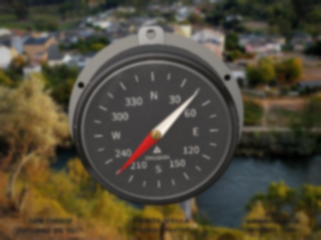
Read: 225,°
